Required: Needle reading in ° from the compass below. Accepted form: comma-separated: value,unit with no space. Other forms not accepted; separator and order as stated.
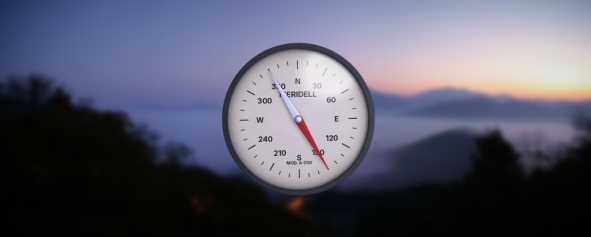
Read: 150,°
